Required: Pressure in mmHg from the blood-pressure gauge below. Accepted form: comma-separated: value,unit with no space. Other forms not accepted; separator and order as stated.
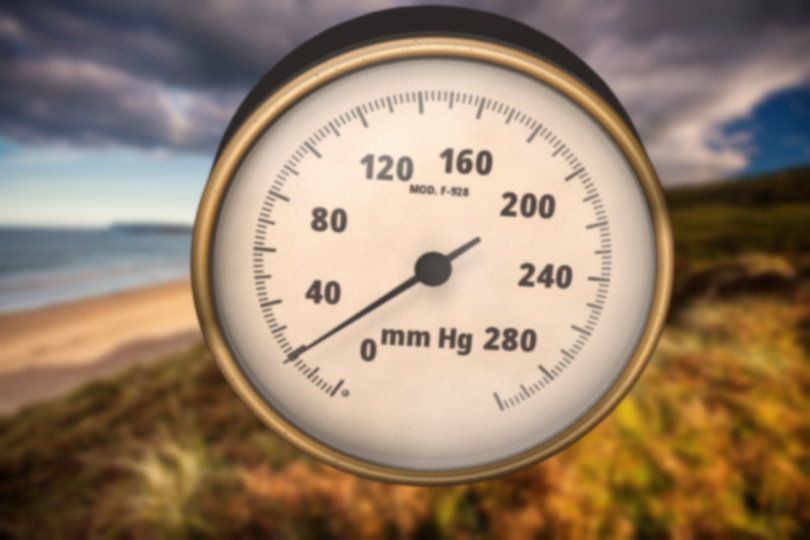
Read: 20,mmHg
